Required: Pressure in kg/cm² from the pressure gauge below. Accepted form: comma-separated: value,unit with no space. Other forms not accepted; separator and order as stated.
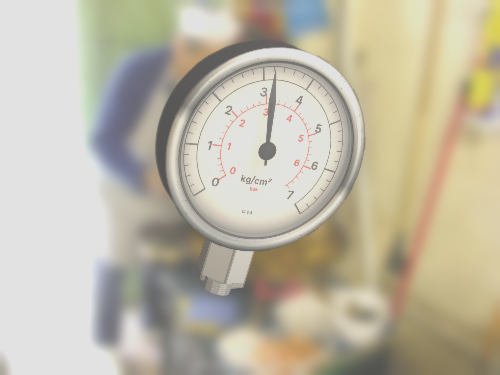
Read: 3.2,kg/cm²
